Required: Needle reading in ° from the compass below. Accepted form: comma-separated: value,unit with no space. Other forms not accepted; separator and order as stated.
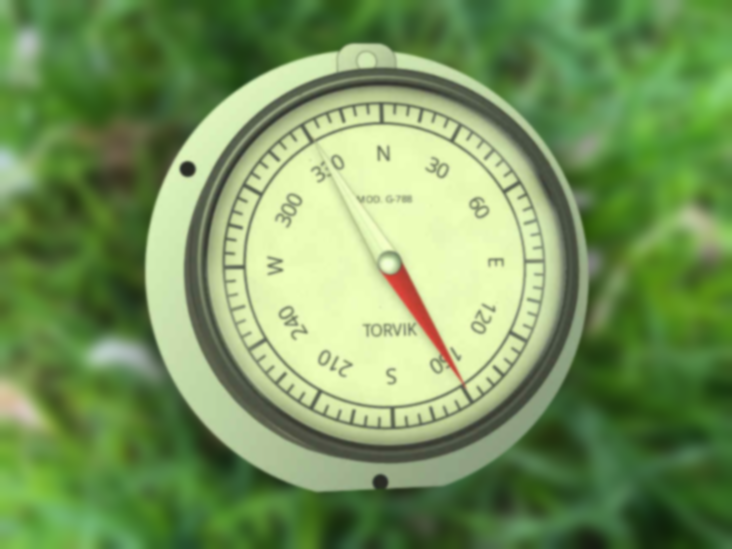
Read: 150,°
